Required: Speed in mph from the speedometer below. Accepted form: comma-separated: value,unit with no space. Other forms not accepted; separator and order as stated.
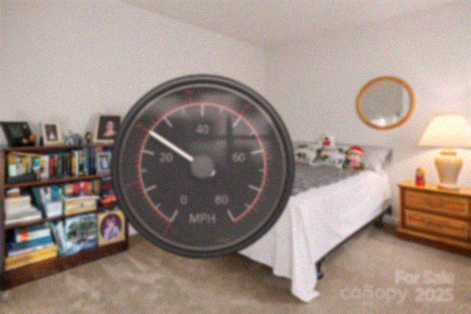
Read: 25,mph
